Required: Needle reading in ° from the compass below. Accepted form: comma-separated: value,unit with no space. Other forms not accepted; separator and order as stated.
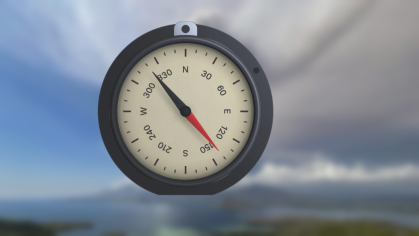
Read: 140,°
